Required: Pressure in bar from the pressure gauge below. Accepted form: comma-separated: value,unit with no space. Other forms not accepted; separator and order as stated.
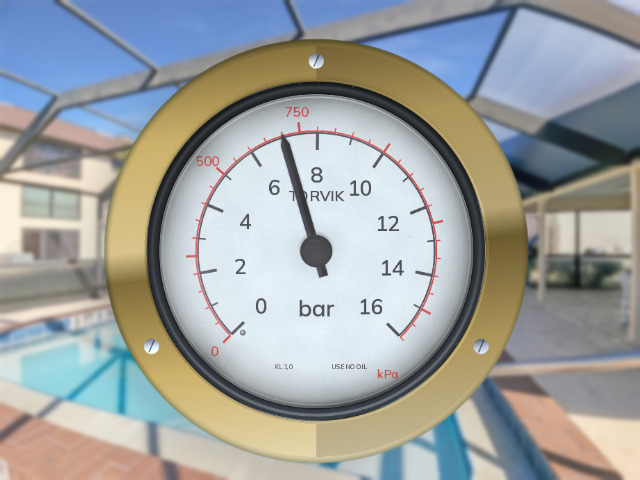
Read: 7,bar
